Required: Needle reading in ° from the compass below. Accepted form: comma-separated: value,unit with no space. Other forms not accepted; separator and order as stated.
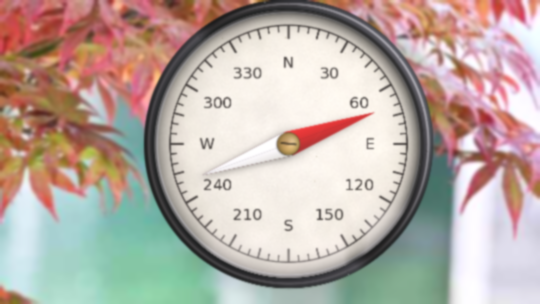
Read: 70,°
